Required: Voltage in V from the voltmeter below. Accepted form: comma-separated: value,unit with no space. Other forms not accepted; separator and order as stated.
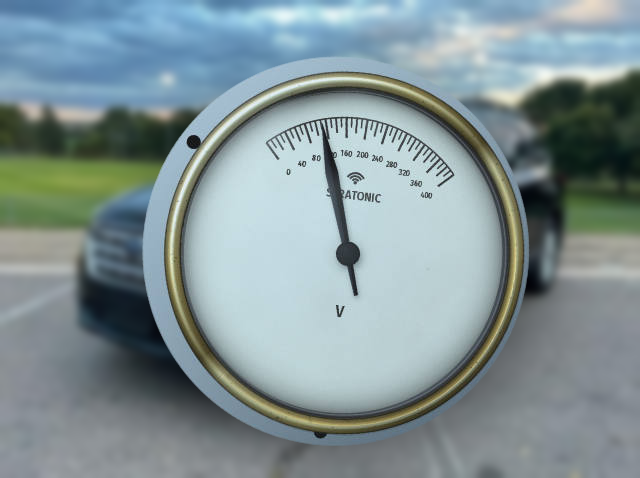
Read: 110,V
